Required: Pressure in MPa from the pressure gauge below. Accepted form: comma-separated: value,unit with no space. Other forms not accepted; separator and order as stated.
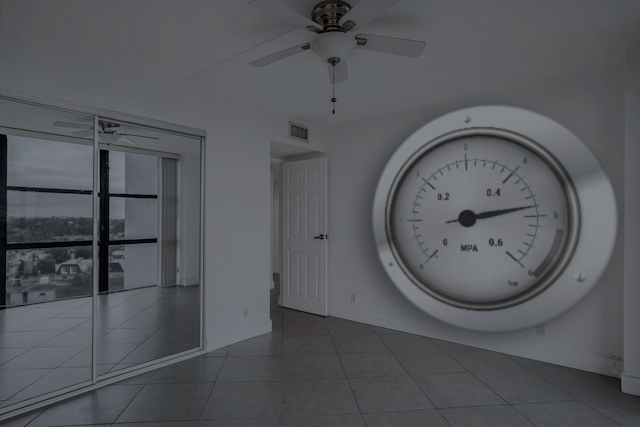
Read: 0.48,MPa
